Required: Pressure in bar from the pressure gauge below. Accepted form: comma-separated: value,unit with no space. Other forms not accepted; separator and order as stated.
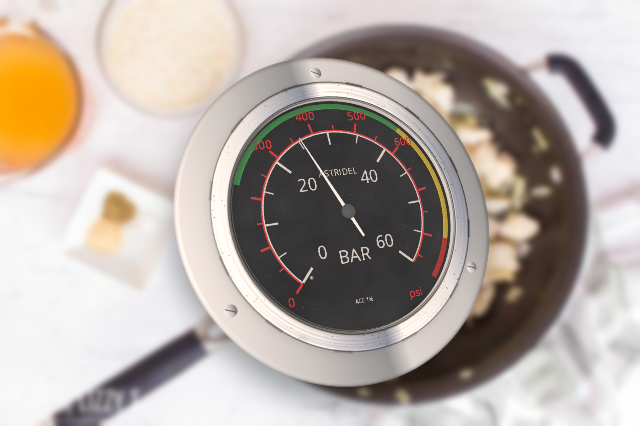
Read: 25,bar
